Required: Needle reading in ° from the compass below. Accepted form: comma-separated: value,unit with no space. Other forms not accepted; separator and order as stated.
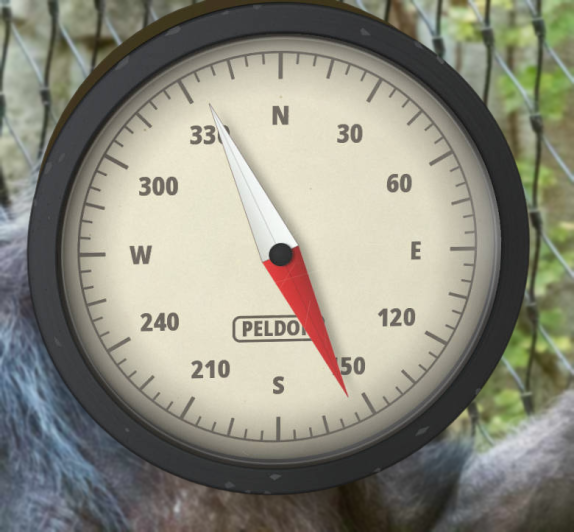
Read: 155,°
